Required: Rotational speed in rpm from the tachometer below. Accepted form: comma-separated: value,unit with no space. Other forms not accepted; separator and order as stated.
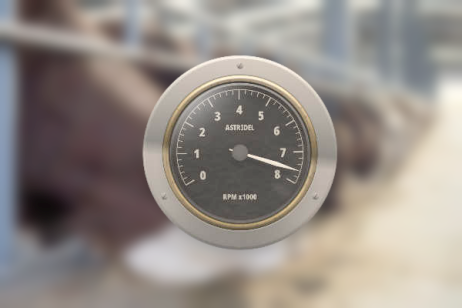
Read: 7600,rpm
